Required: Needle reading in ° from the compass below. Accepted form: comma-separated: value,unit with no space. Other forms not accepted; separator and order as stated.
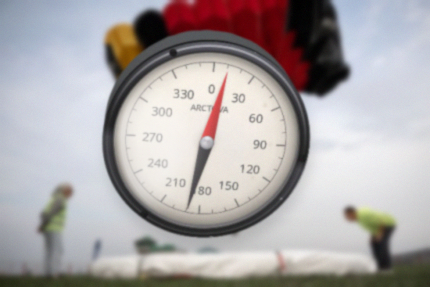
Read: 10,°
